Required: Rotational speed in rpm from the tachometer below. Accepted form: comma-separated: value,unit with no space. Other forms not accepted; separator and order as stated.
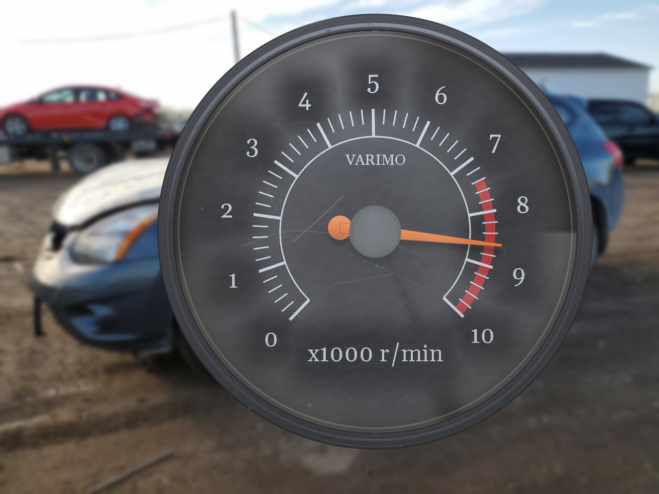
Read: 8600,rpm
